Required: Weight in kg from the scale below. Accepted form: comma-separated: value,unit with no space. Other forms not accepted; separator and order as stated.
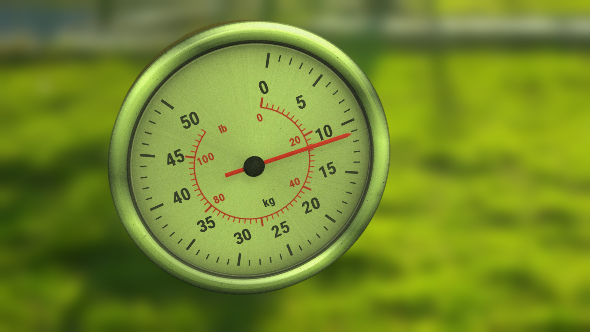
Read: 11,kg
